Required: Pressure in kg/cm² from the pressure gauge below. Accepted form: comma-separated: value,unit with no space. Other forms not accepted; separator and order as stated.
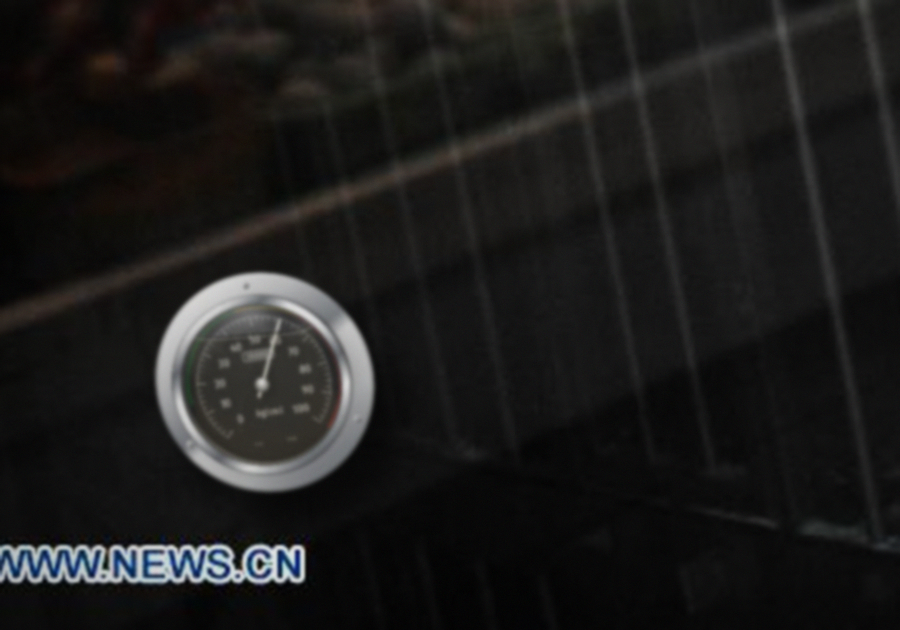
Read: 60,kg/cm²
